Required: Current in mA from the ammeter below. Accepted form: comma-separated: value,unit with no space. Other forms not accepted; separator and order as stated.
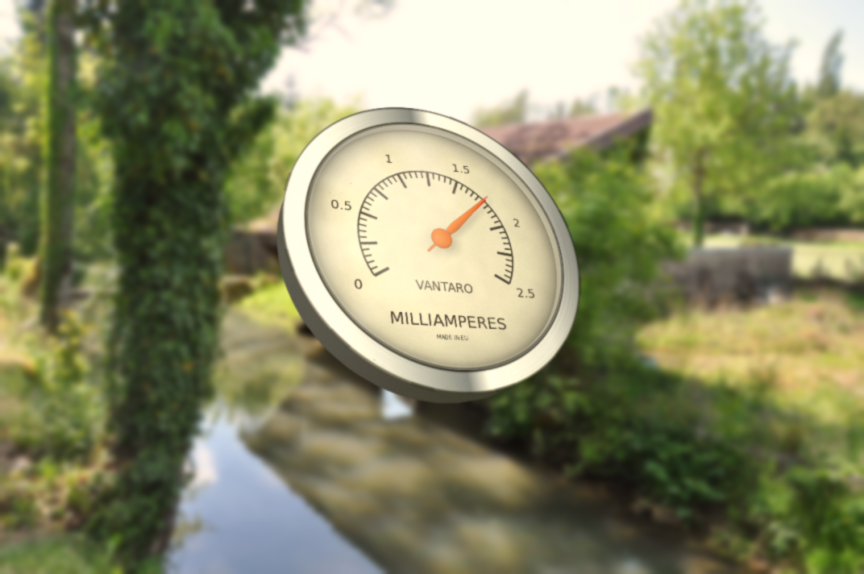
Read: 1.75,mA
